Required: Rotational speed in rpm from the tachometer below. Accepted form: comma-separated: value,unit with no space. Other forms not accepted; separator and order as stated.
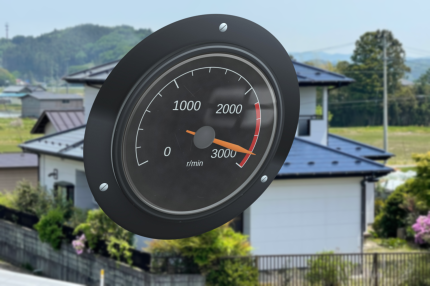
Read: 2800,rpm
